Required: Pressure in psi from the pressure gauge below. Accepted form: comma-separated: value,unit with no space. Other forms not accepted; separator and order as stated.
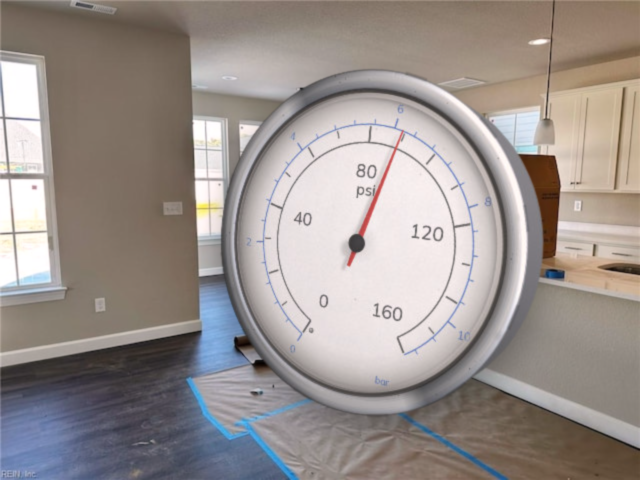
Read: 90,psi
